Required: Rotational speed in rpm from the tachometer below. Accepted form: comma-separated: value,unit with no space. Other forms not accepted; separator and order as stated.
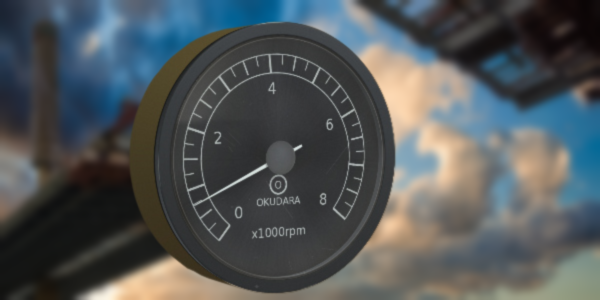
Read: 750,rpm
